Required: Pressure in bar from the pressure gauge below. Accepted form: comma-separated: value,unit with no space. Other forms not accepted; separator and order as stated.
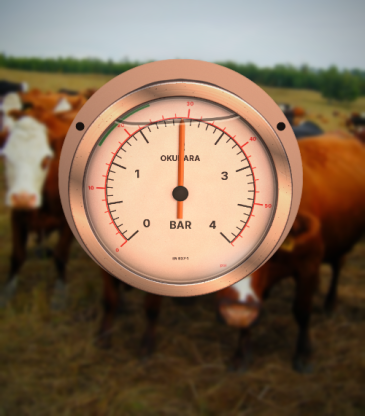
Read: 2,bar
